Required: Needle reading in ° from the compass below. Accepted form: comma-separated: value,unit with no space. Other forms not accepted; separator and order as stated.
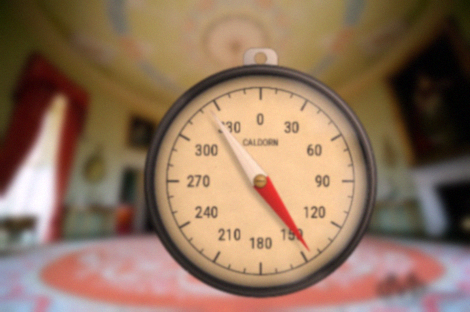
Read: 145,°
